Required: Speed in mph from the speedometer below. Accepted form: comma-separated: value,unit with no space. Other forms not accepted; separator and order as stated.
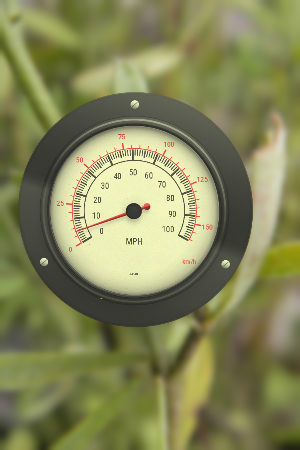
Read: 5,mph
